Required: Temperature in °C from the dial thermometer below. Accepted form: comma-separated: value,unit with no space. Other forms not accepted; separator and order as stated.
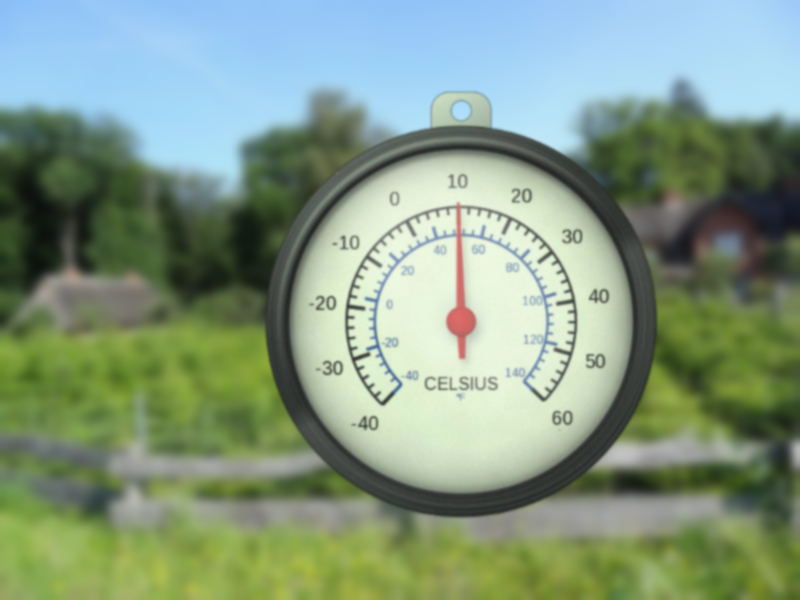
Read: 10,°C
